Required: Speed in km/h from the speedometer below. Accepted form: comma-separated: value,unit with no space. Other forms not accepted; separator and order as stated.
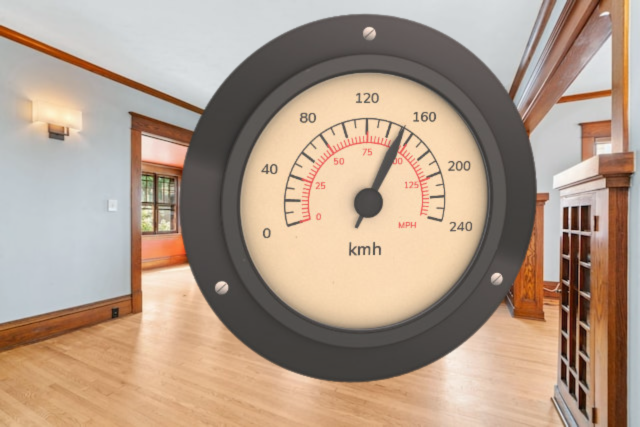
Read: 150,km/h
